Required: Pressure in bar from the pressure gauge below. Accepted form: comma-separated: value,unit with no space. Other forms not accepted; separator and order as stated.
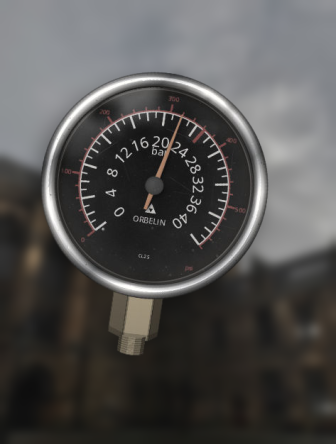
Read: 22,bar
